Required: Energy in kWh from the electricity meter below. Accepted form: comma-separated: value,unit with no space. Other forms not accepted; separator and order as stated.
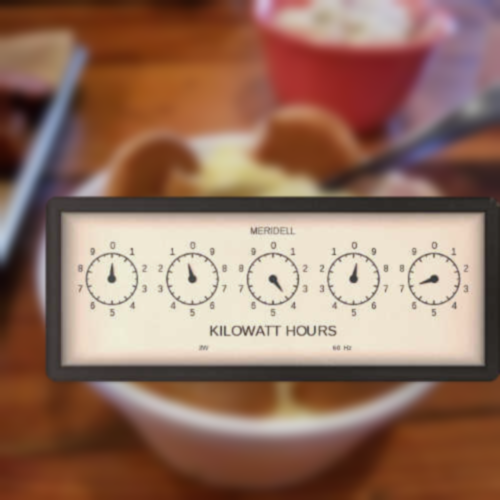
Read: 397,kWh
